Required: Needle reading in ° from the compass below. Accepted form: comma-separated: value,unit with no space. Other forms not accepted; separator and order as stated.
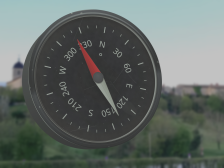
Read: 320,°
